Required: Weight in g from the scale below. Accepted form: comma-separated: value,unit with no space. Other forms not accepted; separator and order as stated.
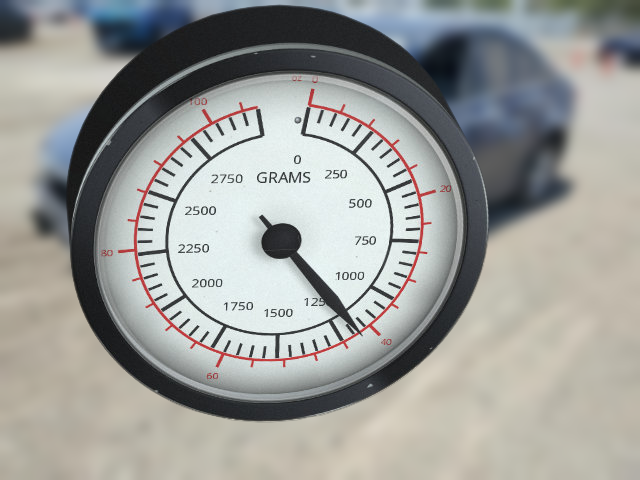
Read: 1175,g
